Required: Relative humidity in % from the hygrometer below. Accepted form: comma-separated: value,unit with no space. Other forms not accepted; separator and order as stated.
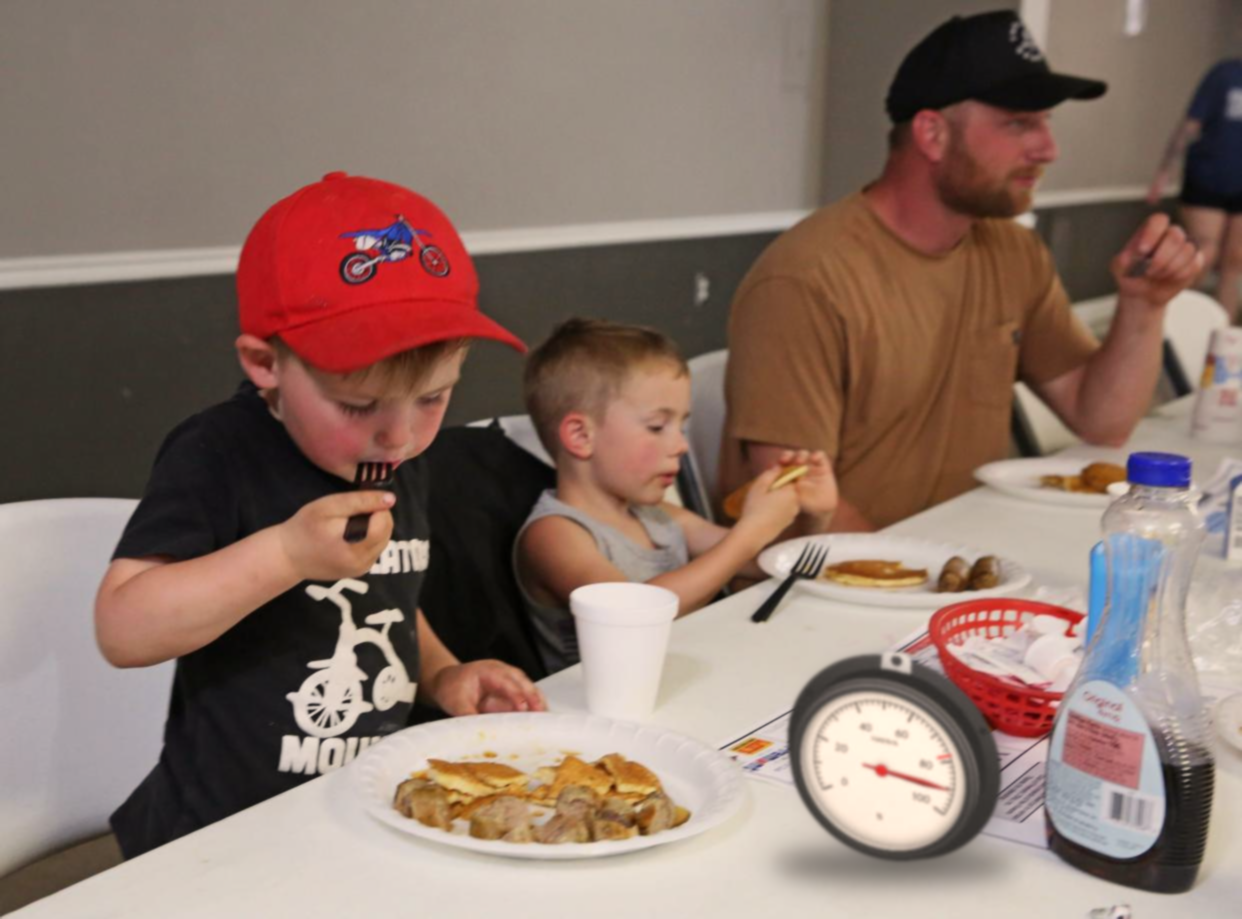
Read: 90,%
